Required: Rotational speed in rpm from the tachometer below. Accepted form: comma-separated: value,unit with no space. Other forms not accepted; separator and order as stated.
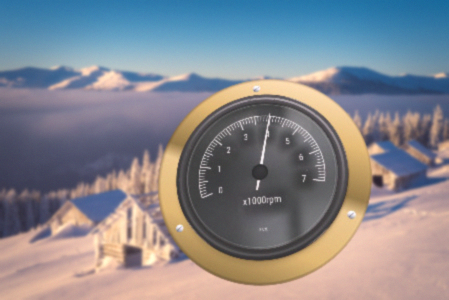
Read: 4000,rpm
